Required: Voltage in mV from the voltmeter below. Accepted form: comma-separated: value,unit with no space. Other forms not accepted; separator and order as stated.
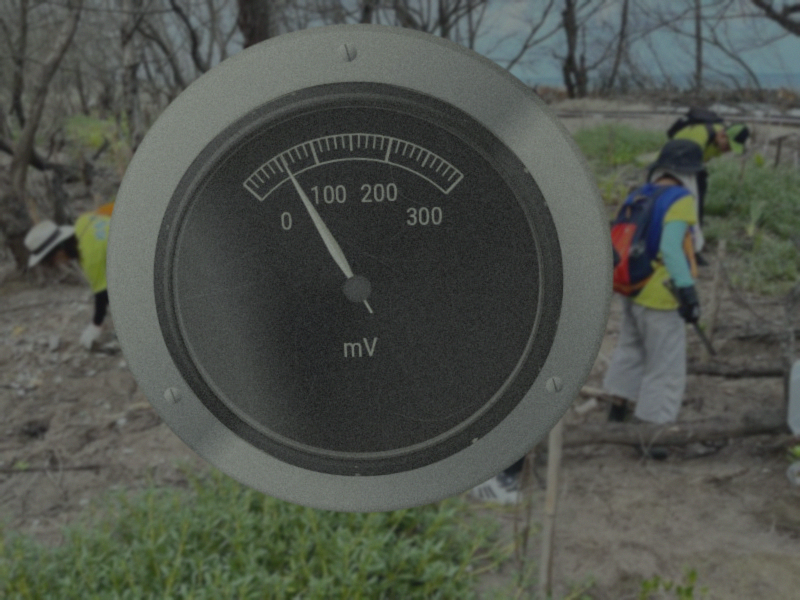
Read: 60,mV
